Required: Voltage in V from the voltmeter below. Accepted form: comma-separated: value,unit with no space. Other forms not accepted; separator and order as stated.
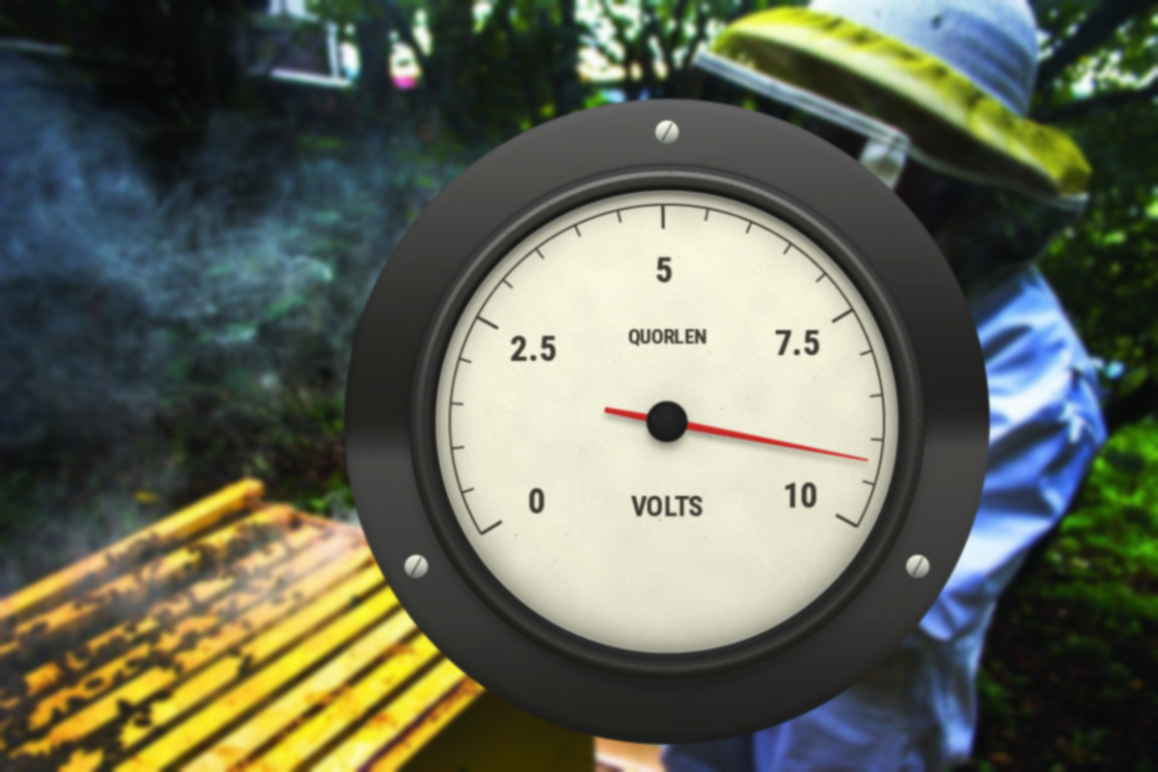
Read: 9.25,V
